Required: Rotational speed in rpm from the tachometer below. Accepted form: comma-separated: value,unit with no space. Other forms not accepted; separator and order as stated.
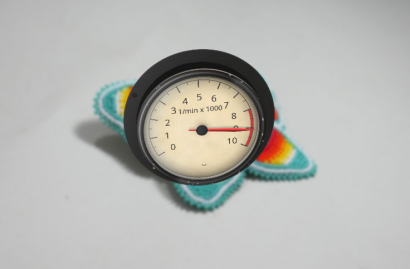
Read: 9000,rpm
